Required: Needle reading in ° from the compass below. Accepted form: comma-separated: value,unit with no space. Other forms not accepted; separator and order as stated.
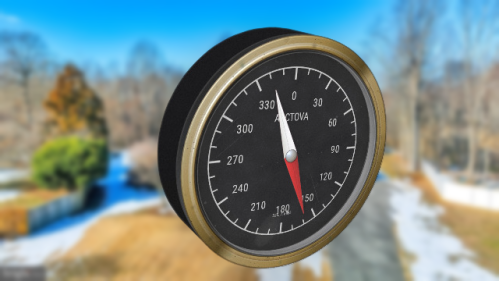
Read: 160,°
